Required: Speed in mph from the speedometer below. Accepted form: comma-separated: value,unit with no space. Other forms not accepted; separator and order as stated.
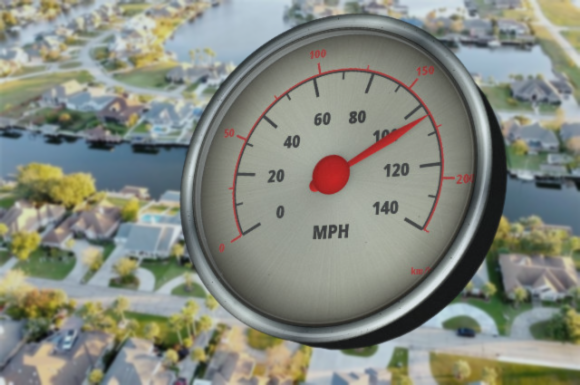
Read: 105,mph
